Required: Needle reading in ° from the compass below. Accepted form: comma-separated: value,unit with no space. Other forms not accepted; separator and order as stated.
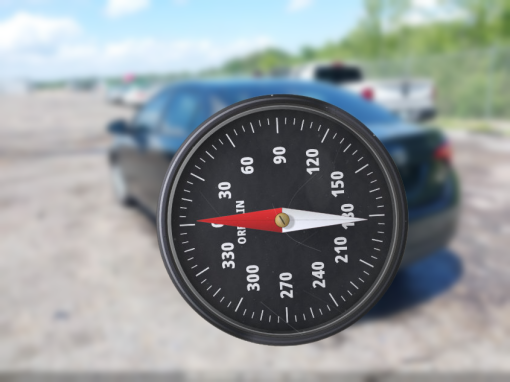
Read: 2.5,°
